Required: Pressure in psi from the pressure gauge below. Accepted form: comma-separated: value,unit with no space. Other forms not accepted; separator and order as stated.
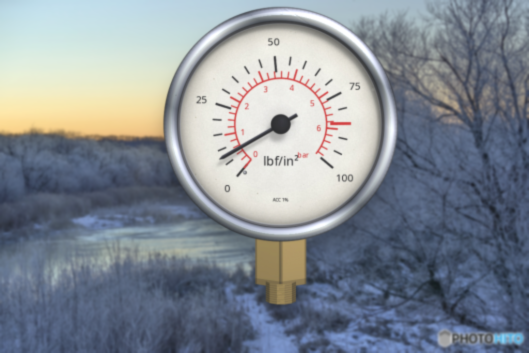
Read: 7.5,psi
